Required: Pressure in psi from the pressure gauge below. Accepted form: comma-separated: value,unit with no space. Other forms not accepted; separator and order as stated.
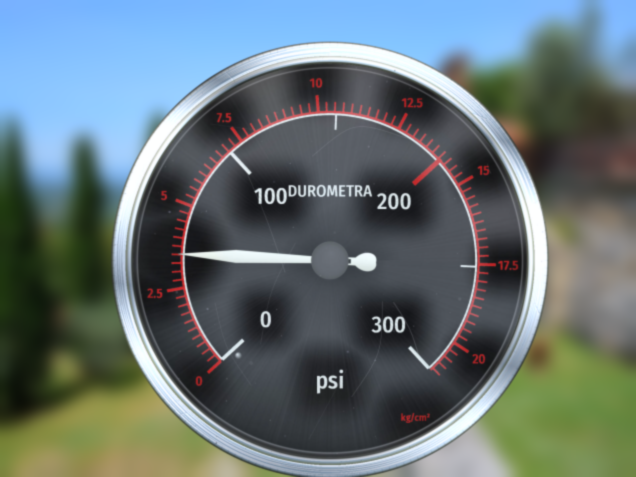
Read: 50,psi
